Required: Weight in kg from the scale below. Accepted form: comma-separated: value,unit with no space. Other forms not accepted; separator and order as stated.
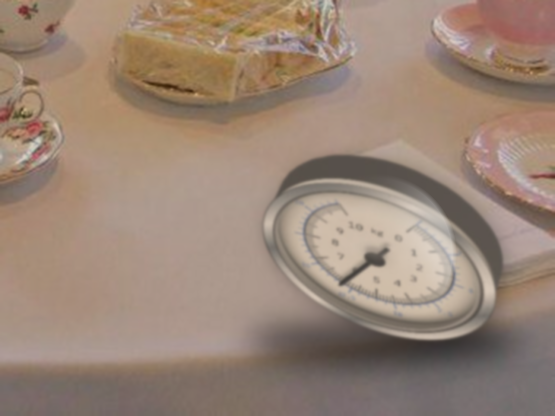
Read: 6,kg
